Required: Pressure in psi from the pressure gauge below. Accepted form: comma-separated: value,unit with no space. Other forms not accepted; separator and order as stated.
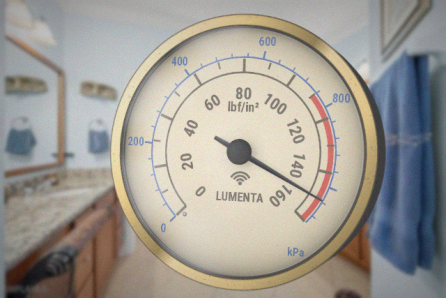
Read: 150,psi
